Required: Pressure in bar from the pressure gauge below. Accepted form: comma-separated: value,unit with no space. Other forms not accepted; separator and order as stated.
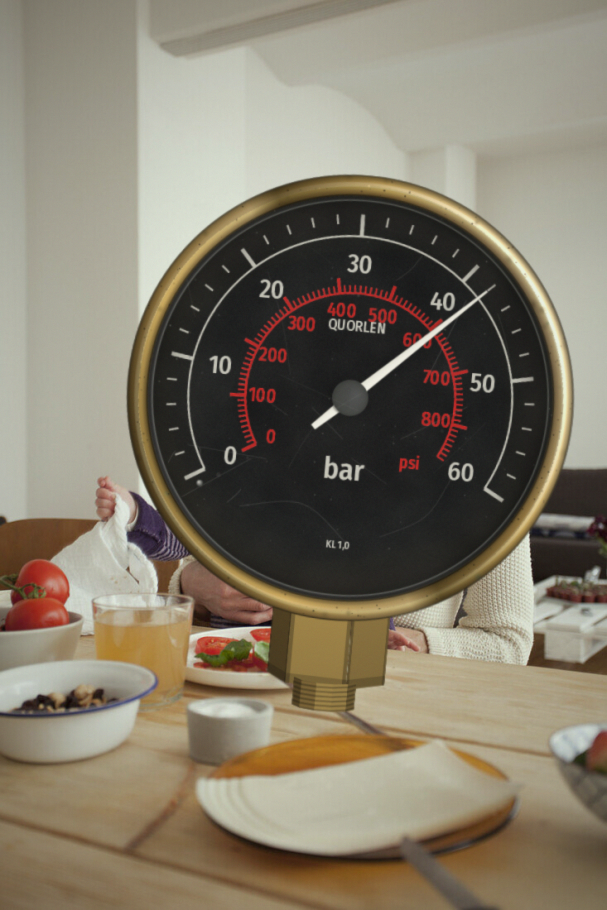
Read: 42,bar
